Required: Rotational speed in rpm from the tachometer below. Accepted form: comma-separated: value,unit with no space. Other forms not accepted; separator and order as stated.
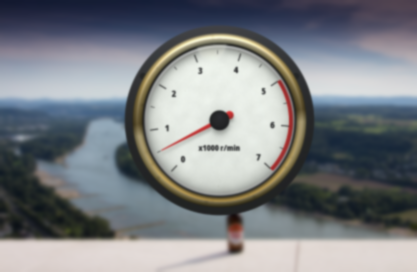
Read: 500,rpm
